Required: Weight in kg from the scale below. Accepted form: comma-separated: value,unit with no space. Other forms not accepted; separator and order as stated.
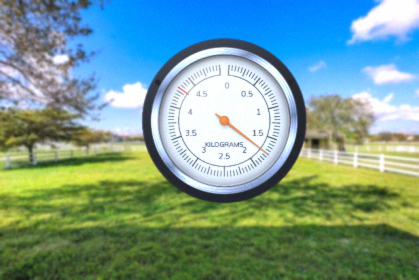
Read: 1.75,kg
